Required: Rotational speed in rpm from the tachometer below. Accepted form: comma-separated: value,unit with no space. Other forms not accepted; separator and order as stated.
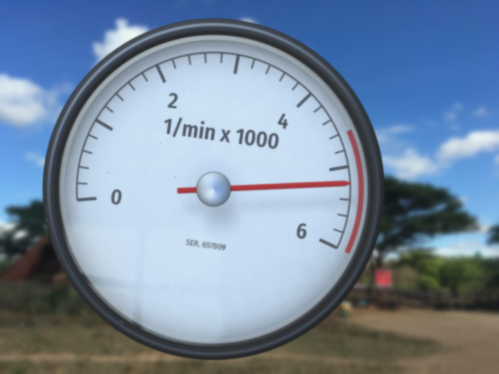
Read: 5200,rpm
